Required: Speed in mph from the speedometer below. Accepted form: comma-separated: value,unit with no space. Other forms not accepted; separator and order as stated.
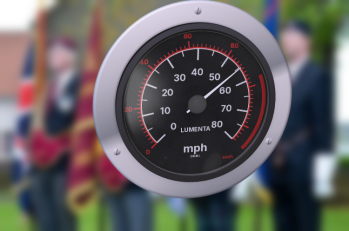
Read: 55,mph
